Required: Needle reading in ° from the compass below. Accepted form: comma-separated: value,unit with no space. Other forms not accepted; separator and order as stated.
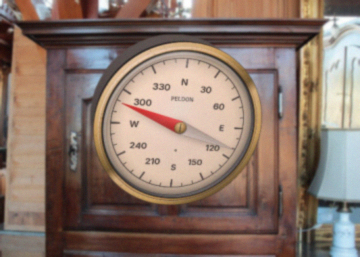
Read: 290,°
